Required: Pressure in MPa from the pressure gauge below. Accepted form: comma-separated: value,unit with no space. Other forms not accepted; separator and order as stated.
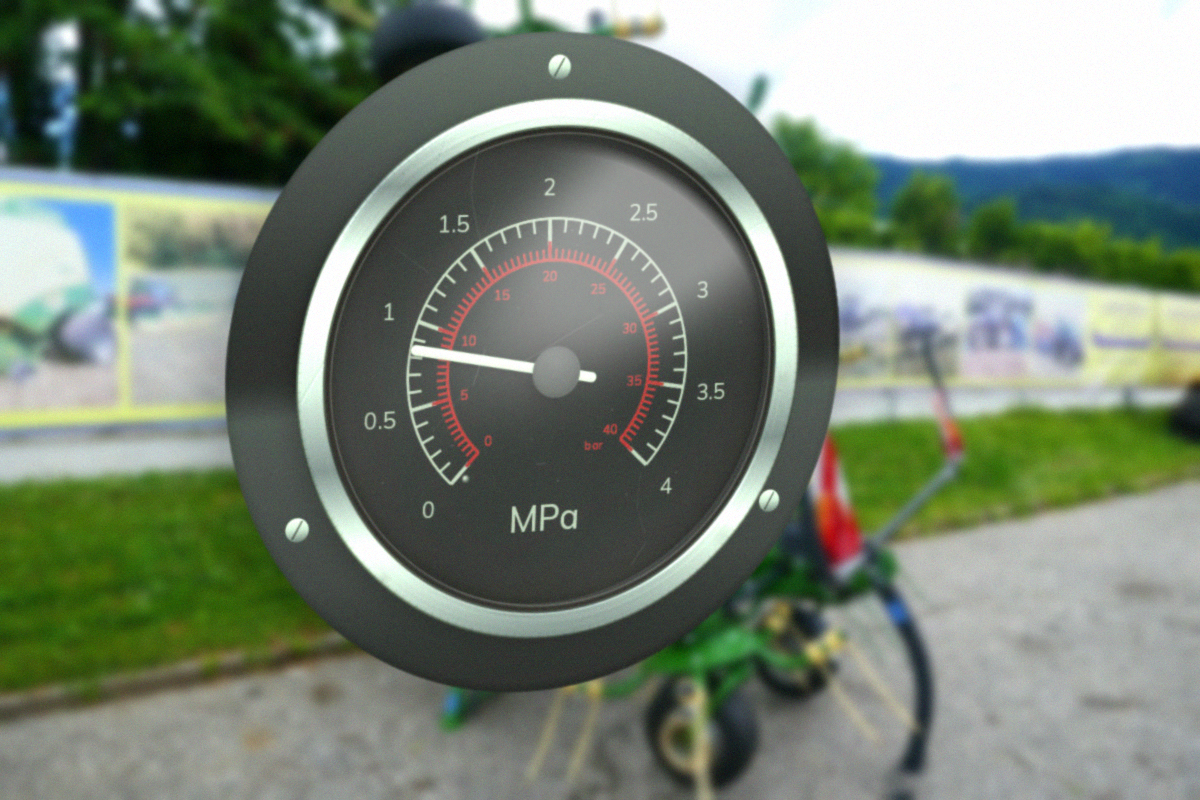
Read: 0.85,MPa
